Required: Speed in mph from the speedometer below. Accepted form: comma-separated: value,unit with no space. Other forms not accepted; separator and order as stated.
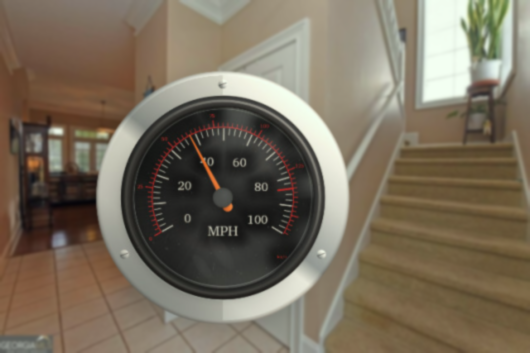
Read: 38,mph
